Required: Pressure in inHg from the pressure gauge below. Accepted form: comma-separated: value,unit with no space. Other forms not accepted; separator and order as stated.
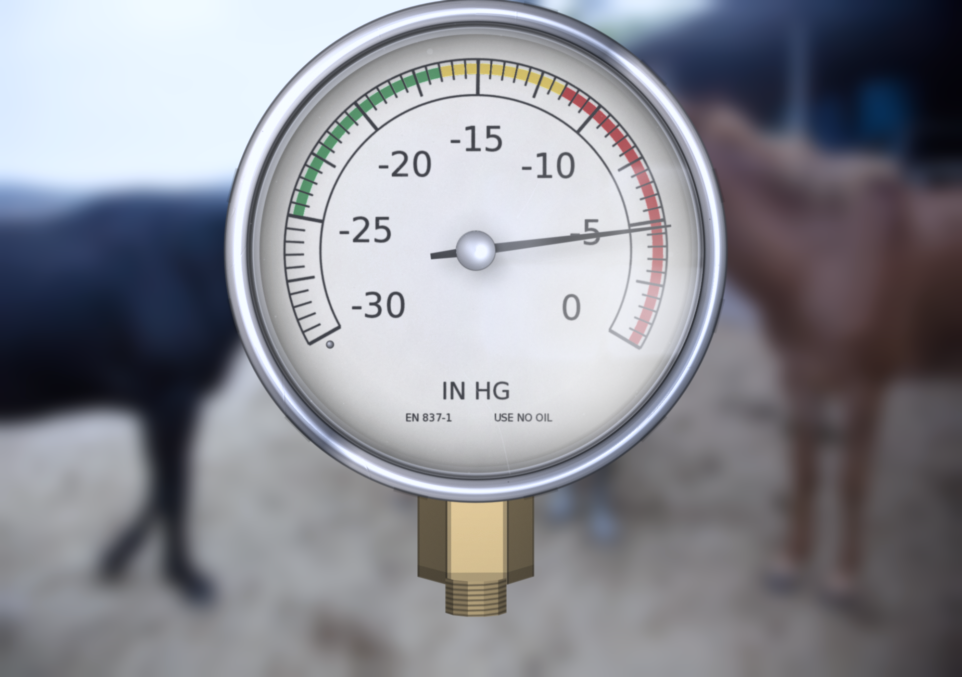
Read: -4.75,inHg
